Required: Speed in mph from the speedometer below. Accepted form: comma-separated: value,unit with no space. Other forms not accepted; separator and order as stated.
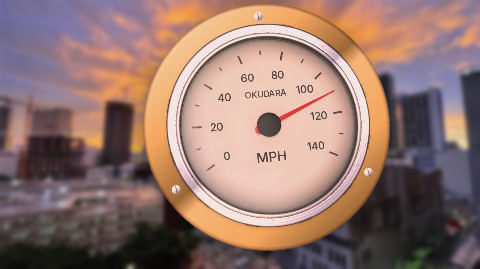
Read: 110,mph
